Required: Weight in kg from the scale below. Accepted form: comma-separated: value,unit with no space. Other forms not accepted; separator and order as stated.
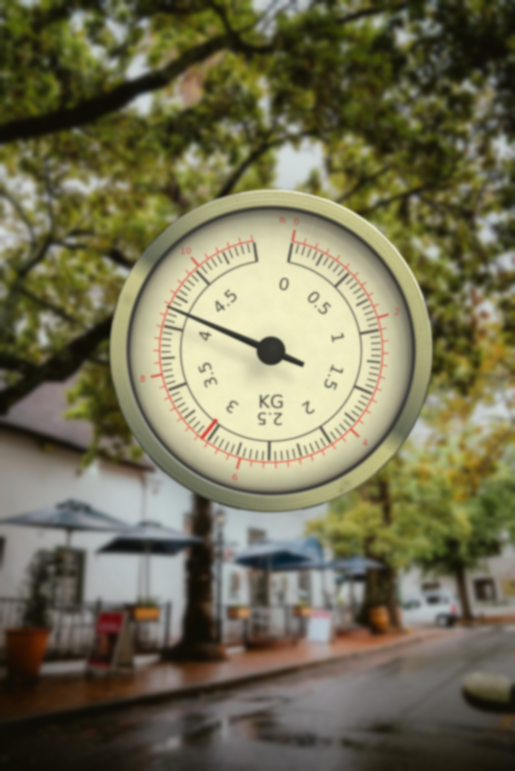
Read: 4.15,kg
